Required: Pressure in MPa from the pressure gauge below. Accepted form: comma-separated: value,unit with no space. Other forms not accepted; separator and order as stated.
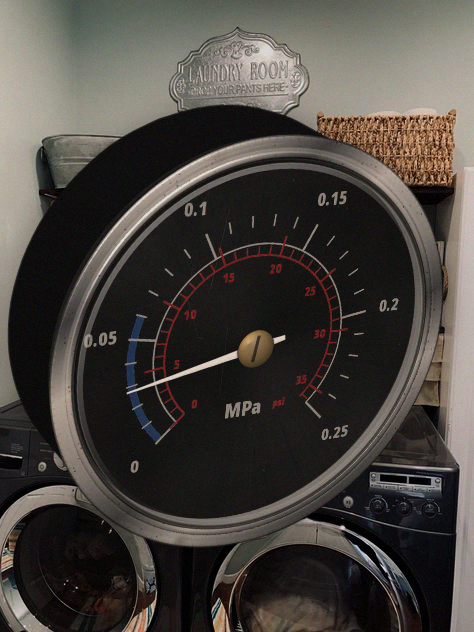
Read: 0.03,MPa
